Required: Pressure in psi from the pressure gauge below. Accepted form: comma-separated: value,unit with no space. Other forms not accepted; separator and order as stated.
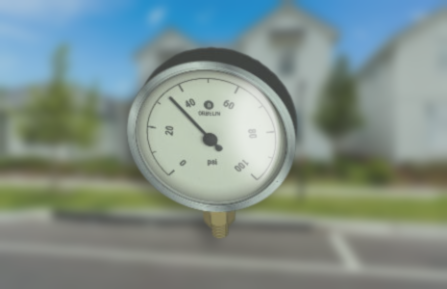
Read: 35,psi
